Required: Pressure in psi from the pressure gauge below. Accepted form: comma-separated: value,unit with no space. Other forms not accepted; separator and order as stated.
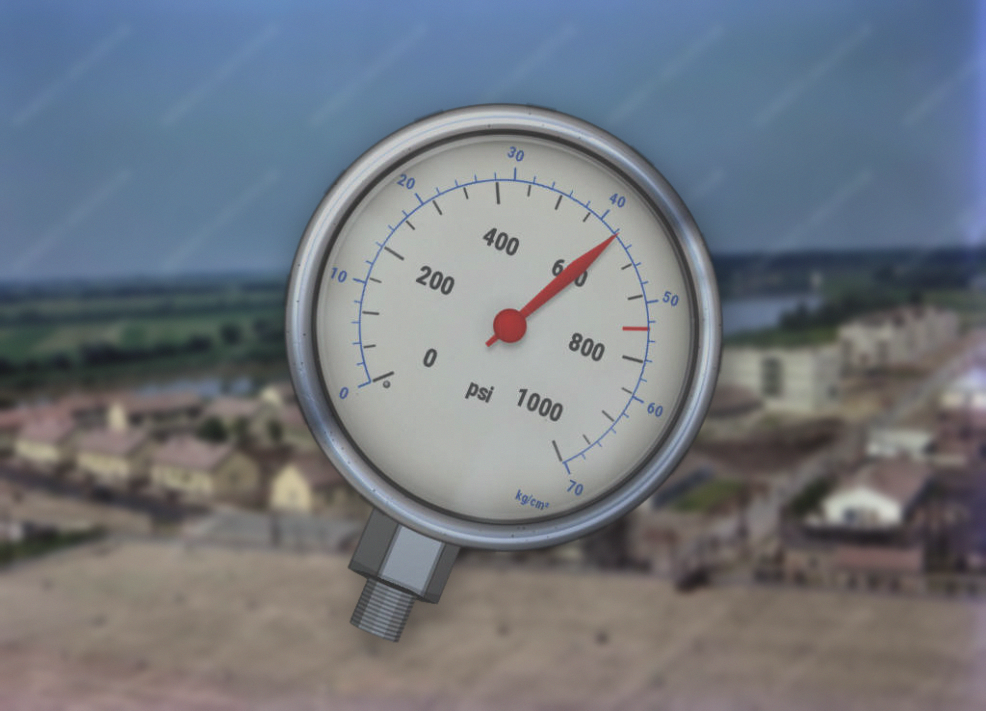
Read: 600,psi
